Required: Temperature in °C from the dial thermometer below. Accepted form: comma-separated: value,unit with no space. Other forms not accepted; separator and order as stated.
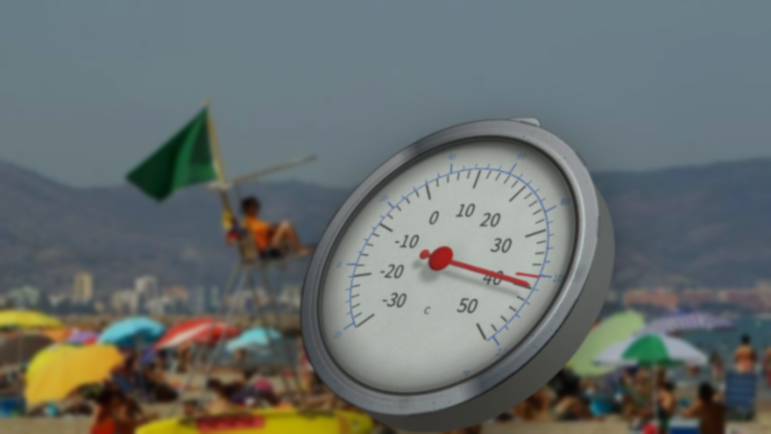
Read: 40,°C
